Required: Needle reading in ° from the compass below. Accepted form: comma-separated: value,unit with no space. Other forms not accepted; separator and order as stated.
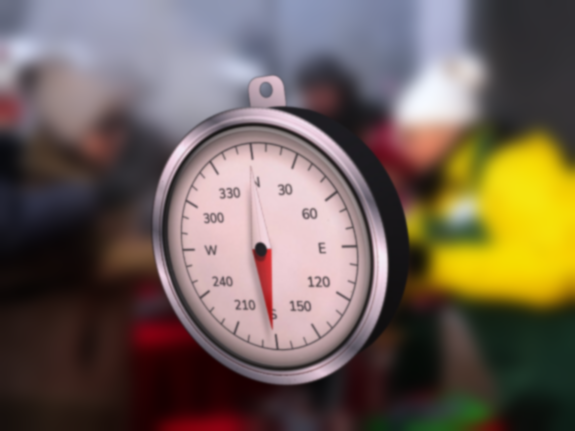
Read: 180,°
